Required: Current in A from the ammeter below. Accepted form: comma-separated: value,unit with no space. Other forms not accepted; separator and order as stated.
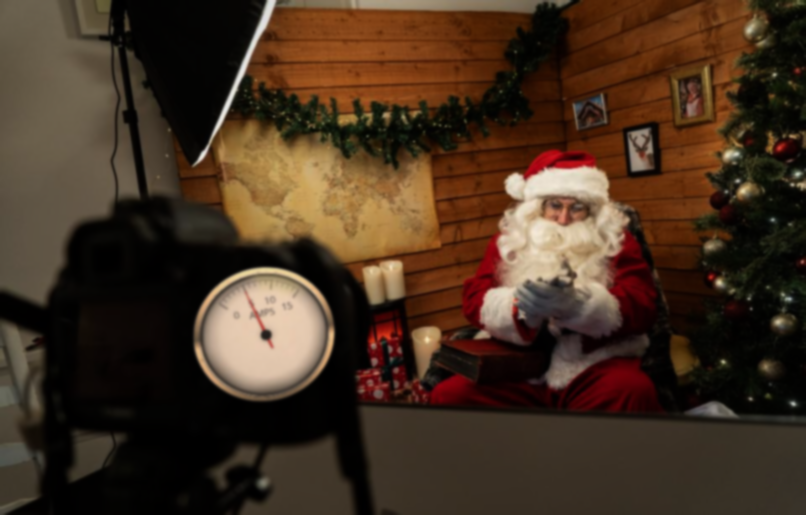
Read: 5,A
